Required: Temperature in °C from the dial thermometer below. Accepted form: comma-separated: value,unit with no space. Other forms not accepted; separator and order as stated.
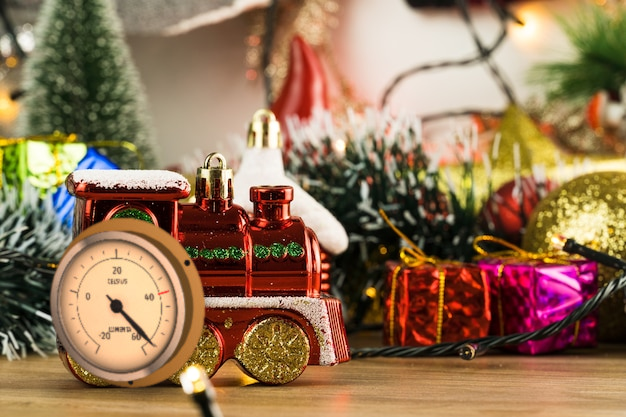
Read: 56,°C
